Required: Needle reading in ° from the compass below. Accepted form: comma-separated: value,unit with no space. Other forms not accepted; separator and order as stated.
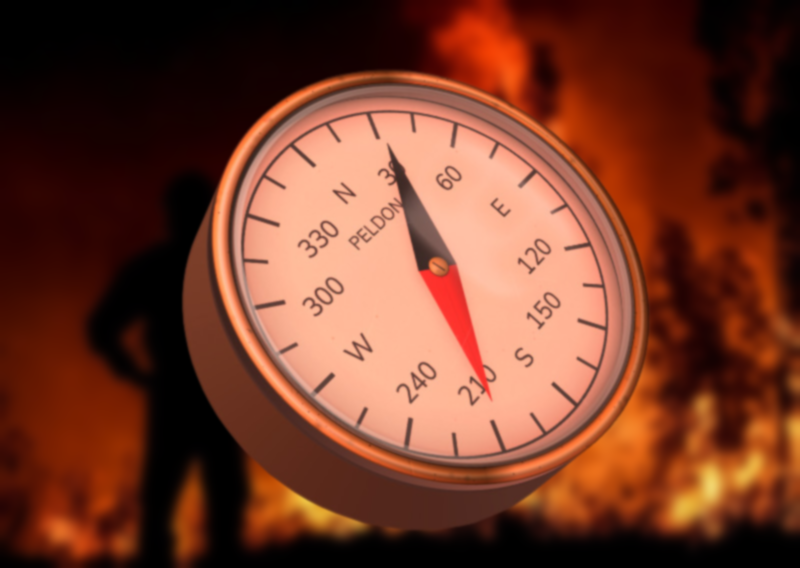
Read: 210,°
